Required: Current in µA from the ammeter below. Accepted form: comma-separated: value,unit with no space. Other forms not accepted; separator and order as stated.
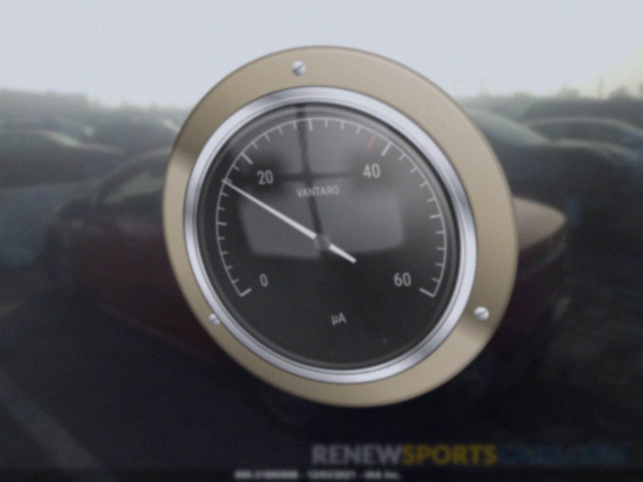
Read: 16,µA
